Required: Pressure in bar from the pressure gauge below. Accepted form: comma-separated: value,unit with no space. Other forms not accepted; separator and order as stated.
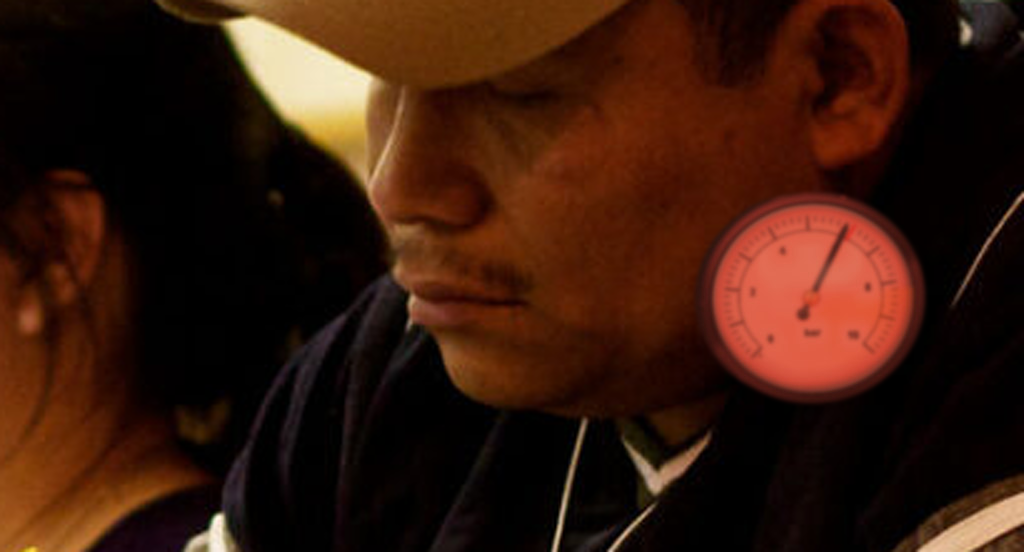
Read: 6,bar
